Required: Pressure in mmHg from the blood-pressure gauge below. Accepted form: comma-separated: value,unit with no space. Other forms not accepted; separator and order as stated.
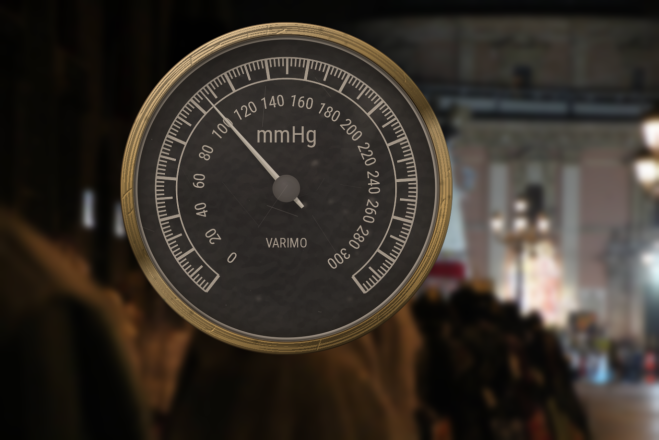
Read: 106,mmHg
